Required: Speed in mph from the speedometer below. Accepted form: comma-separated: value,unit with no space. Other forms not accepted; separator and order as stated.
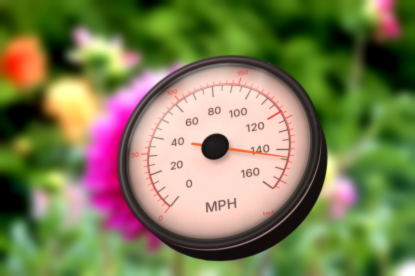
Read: 145,mph
